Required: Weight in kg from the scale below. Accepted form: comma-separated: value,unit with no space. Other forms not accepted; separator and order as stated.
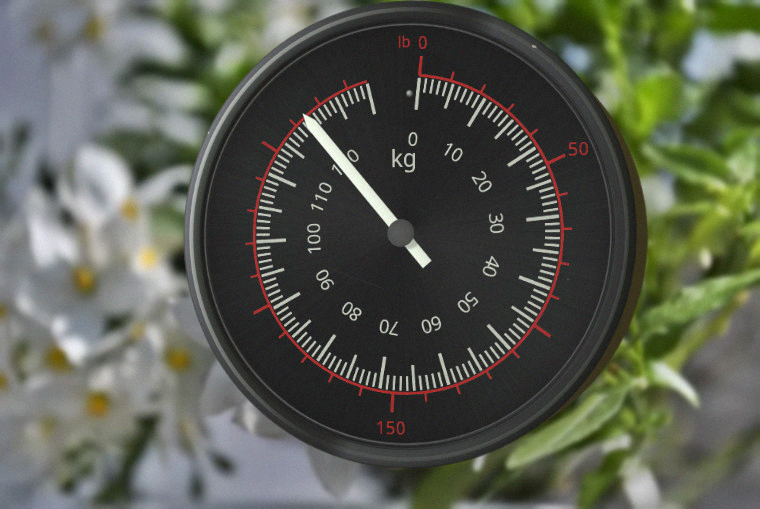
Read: 120,kg
